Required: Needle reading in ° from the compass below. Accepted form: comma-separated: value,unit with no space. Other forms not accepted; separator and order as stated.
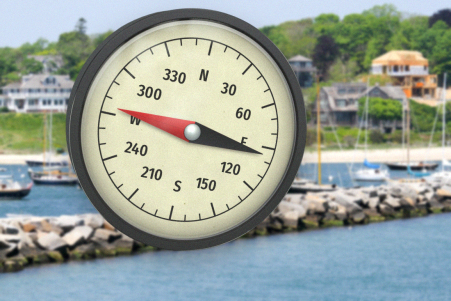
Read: 275,°
